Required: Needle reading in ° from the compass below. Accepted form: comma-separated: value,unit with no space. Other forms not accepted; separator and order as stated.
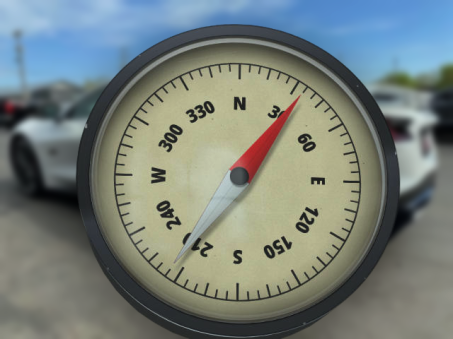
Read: 35,°
